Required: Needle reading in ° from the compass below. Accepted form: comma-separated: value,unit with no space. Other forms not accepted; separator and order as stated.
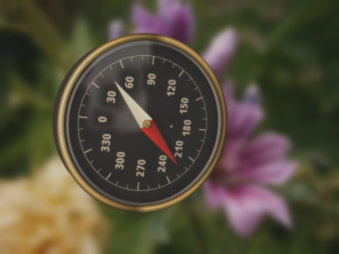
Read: 225,°
